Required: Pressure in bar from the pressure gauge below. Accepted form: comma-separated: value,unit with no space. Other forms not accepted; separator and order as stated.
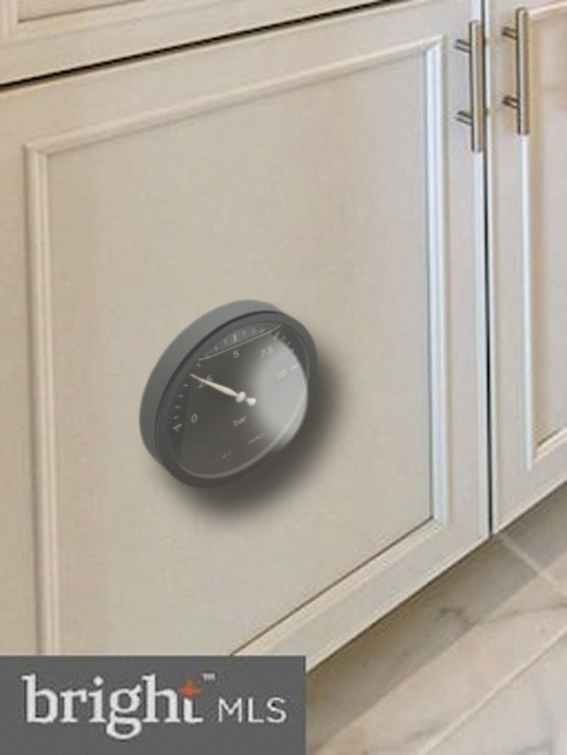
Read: 2.5,bar
